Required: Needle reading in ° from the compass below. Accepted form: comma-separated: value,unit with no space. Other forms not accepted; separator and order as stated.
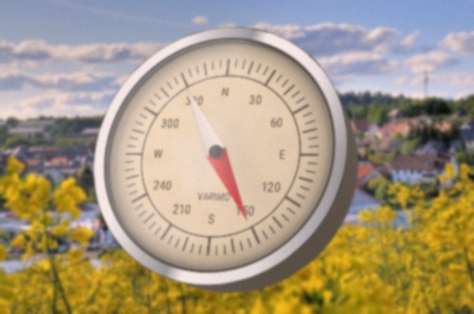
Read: 150,°
